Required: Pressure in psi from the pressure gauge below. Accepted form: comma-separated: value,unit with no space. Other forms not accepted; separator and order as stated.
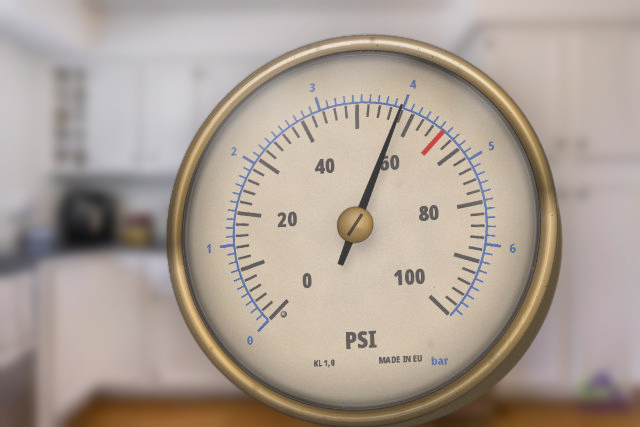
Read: 58,psi
